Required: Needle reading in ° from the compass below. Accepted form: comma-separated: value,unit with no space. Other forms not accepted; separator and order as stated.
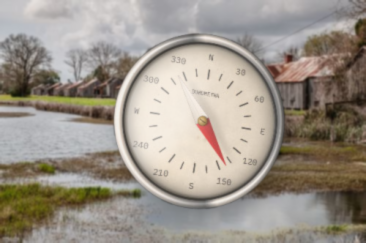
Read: 142.5,°
